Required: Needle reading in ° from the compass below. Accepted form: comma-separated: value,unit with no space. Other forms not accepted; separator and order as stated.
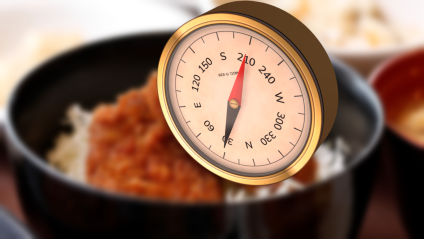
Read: 210,°
